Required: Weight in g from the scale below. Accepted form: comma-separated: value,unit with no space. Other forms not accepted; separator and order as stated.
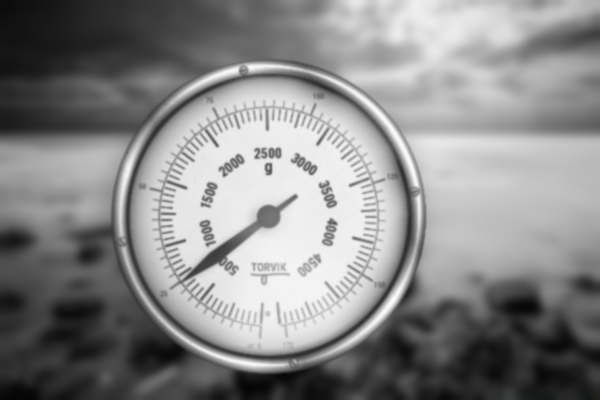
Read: 700,g
